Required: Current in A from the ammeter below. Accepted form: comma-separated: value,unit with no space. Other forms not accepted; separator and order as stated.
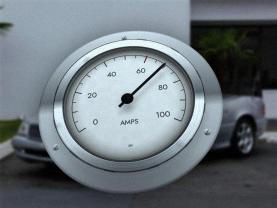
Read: 70,A
